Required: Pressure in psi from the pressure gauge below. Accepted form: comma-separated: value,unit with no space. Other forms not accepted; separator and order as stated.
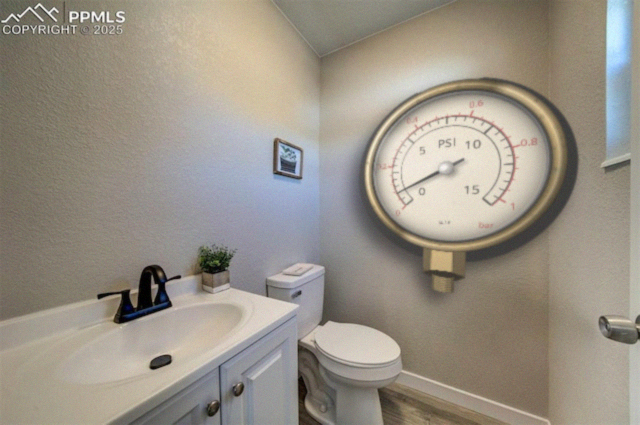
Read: 1,psi
